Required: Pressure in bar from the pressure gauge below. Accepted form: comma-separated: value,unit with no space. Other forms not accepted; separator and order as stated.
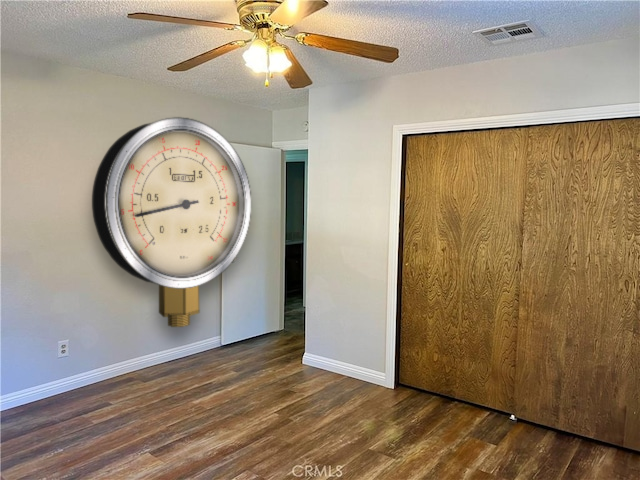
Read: 0.3,bar
